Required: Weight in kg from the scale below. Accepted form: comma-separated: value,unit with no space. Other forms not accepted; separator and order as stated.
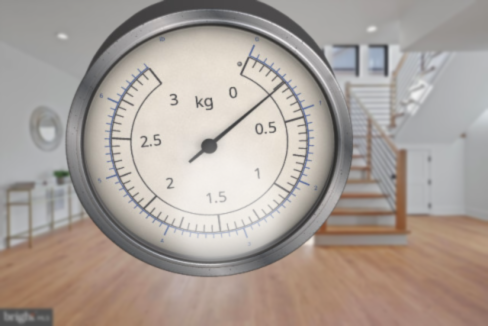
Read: 0.25,kg
